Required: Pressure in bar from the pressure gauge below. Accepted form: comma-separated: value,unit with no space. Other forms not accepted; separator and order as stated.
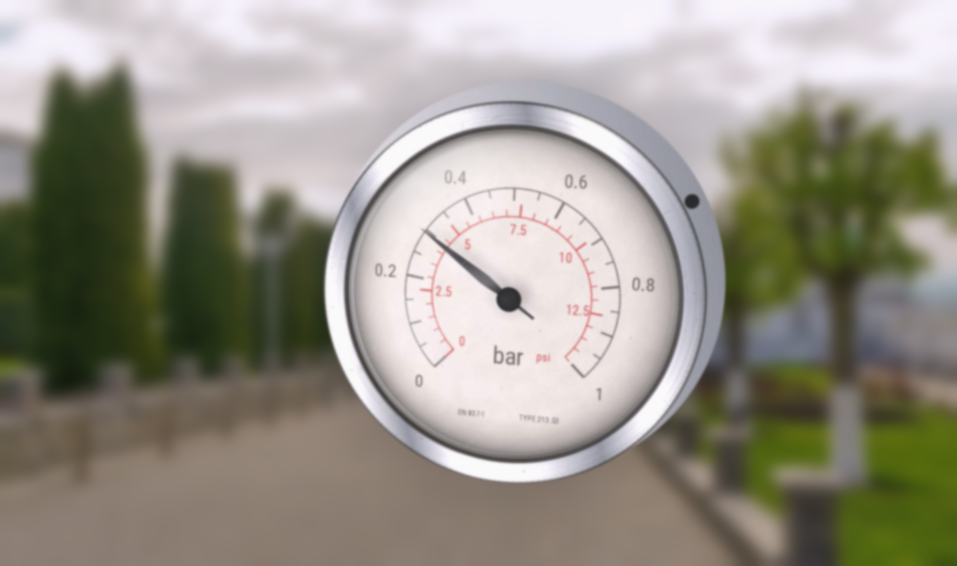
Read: 0.3,bar
